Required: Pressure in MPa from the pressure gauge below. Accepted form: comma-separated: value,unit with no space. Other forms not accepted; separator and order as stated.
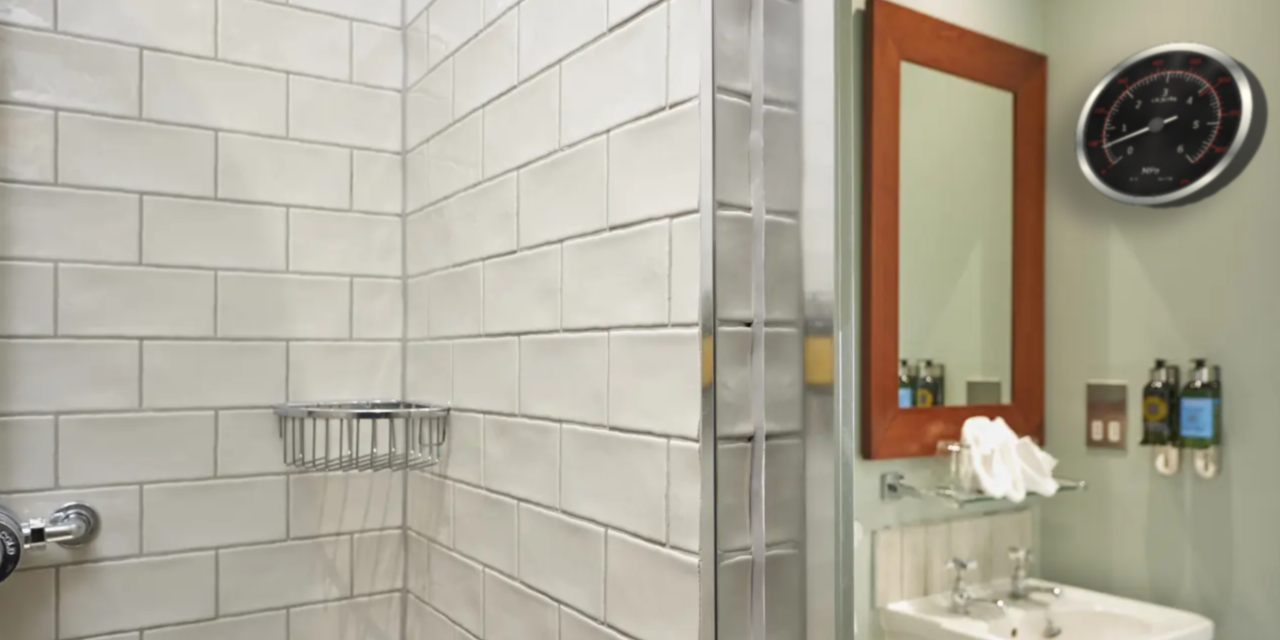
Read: 0.5,MPa
